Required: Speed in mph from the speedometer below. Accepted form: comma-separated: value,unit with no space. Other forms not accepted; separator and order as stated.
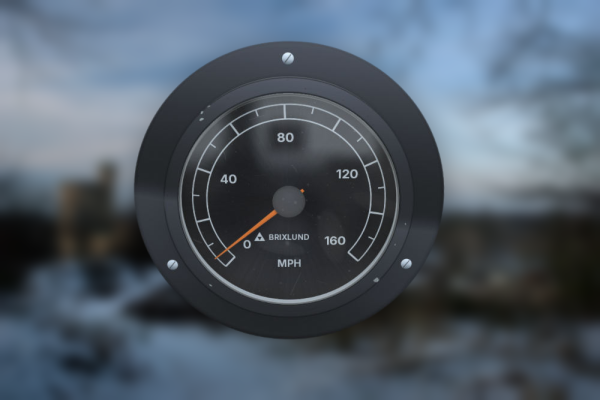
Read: 5,mph
